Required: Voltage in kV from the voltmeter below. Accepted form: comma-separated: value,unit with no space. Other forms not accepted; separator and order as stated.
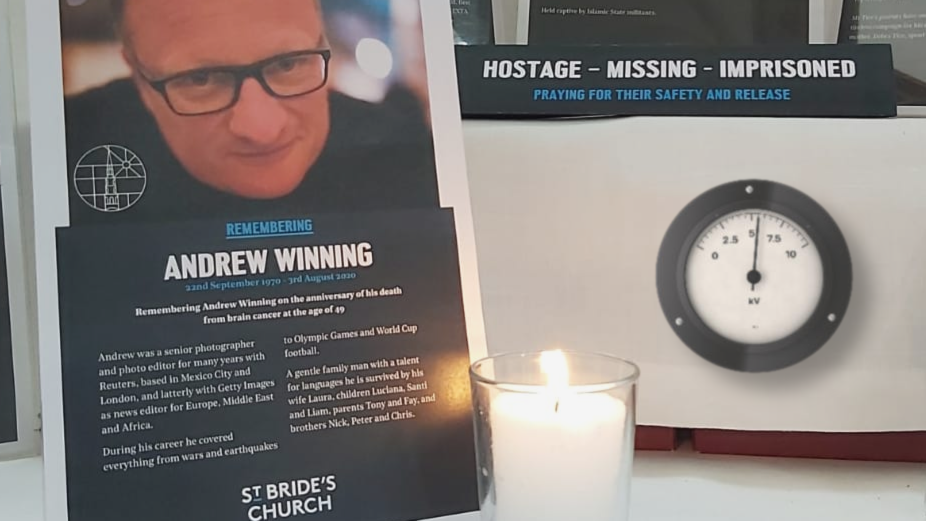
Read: 5.5,kV
